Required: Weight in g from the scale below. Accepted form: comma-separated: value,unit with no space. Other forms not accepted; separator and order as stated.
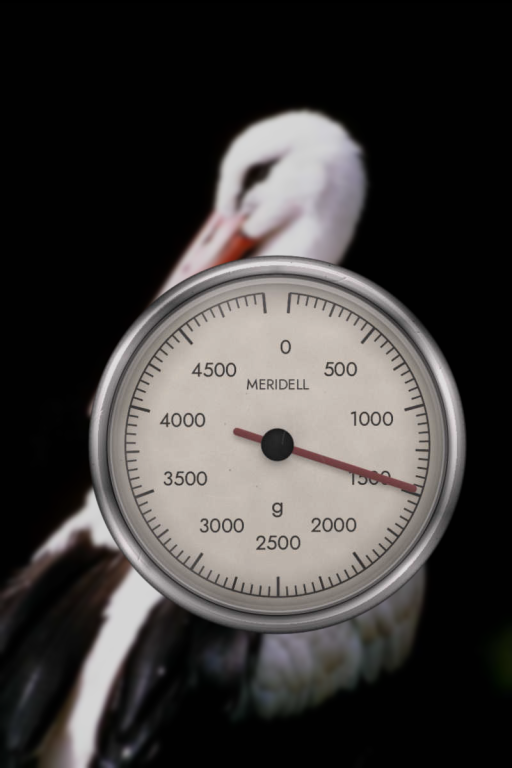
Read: 1475,g
